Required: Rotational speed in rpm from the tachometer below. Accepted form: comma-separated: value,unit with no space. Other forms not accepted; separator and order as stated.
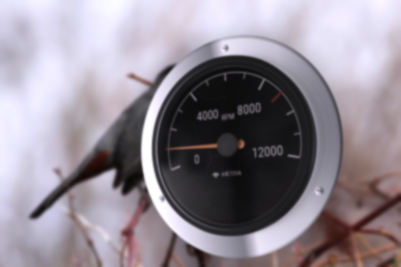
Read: 1000,rpm
